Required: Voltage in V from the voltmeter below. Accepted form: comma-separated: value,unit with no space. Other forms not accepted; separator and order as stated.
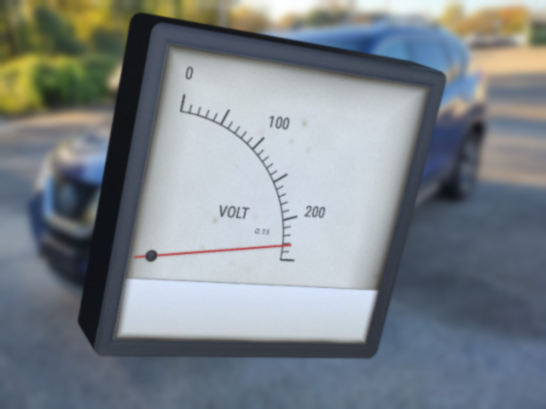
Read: 230,V
